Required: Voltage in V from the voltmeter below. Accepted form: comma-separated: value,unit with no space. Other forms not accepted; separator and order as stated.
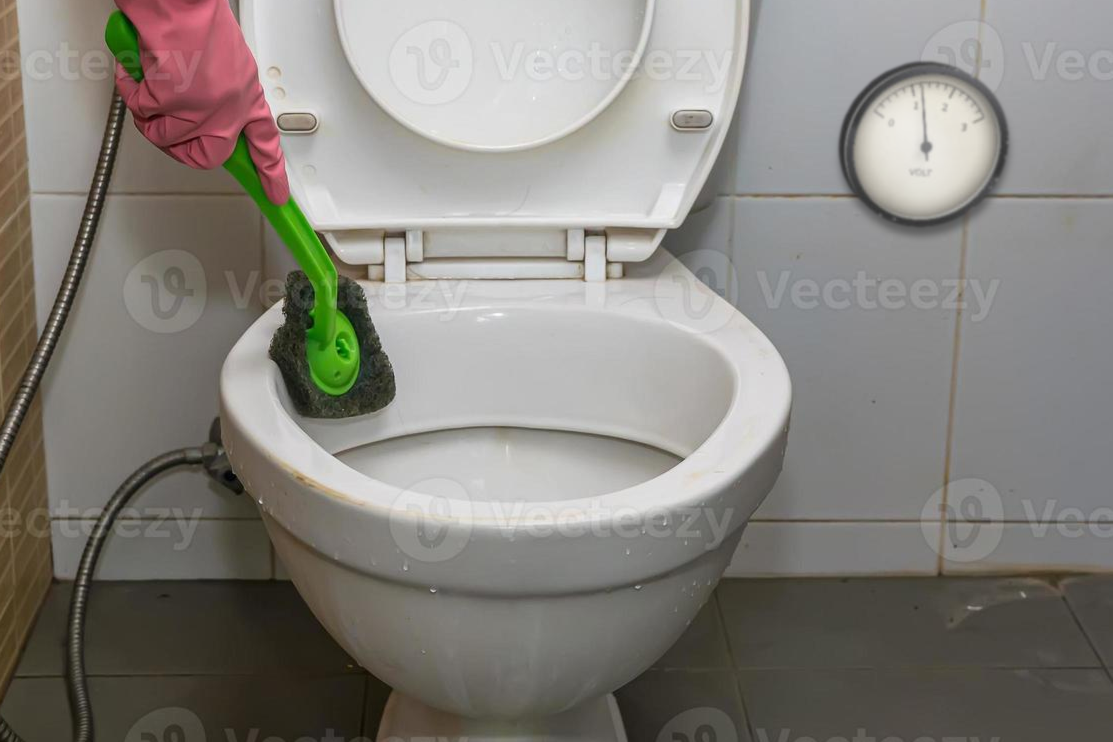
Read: 1.2,V
